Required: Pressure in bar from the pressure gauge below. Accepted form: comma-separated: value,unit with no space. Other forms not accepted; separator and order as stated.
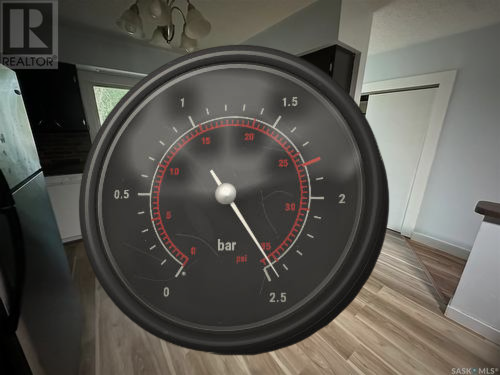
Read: 2.45,bar
